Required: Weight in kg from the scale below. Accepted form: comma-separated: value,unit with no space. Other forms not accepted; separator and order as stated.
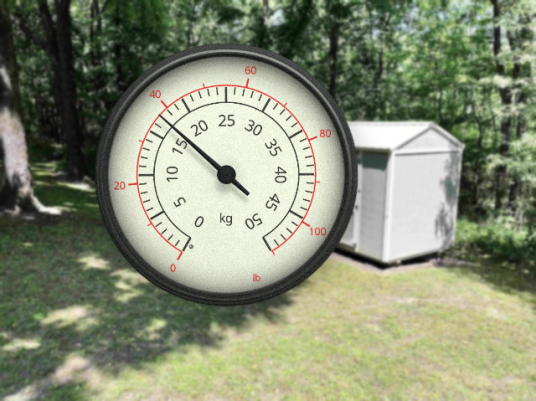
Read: 17,kg
